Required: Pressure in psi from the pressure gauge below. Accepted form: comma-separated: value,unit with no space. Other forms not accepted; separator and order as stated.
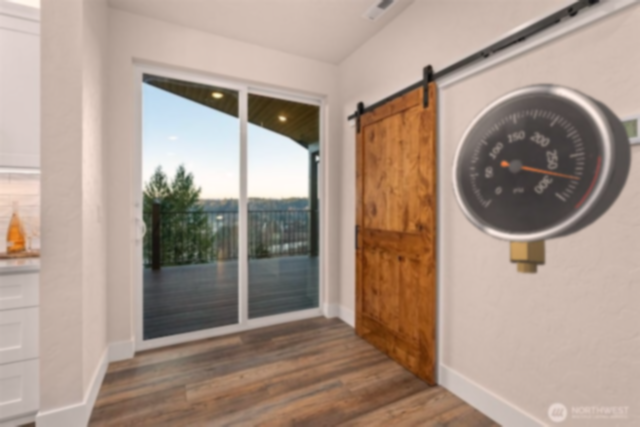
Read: 275,psi
